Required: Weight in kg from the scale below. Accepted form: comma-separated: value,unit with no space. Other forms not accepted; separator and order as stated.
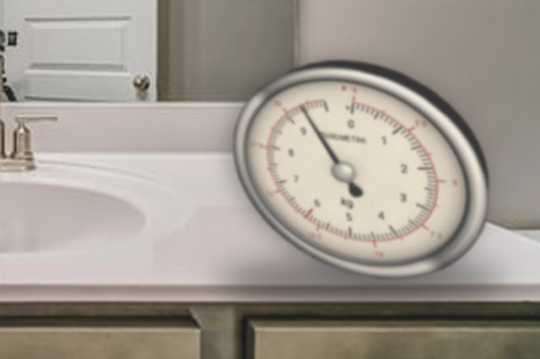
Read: 9.5,kg
